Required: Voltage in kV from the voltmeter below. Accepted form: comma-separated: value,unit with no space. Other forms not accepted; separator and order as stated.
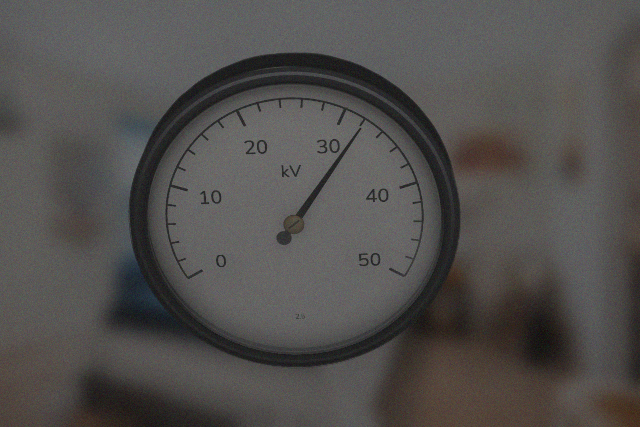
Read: 32,kV
